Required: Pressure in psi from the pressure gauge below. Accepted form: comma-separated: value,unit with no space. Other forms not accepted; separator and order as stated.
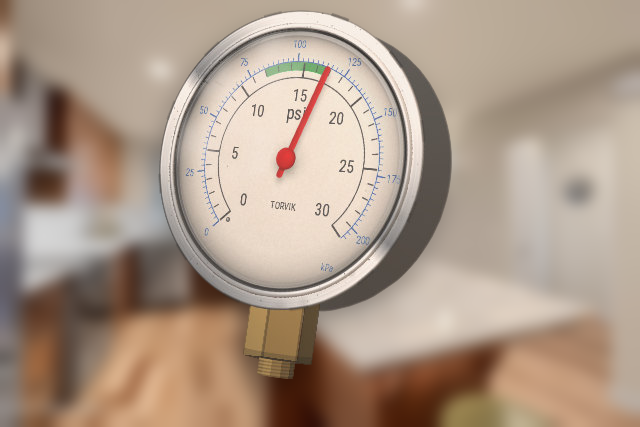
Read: 17,psi
